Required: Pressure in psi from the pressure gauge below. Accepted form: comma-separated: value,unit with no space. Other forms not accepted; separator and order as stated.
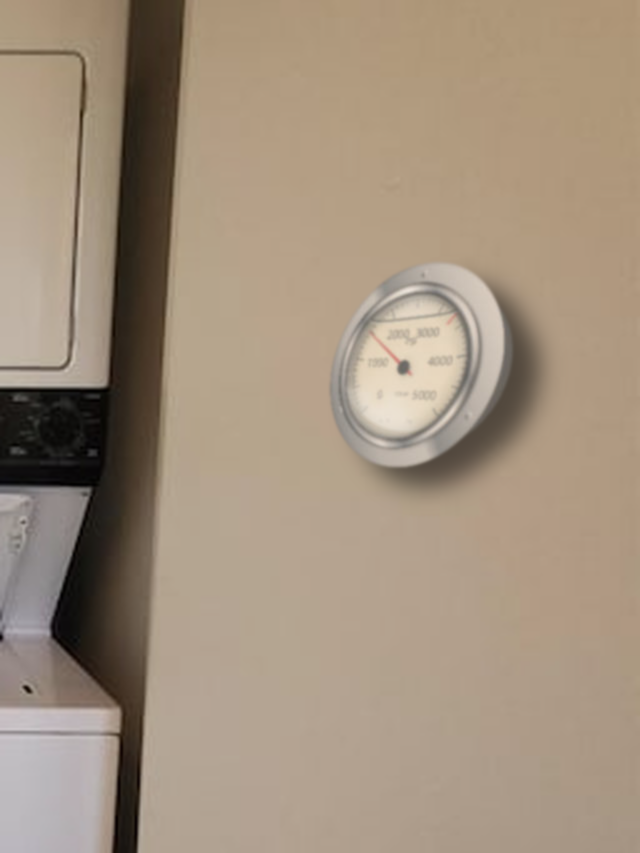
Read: 1500,psi
